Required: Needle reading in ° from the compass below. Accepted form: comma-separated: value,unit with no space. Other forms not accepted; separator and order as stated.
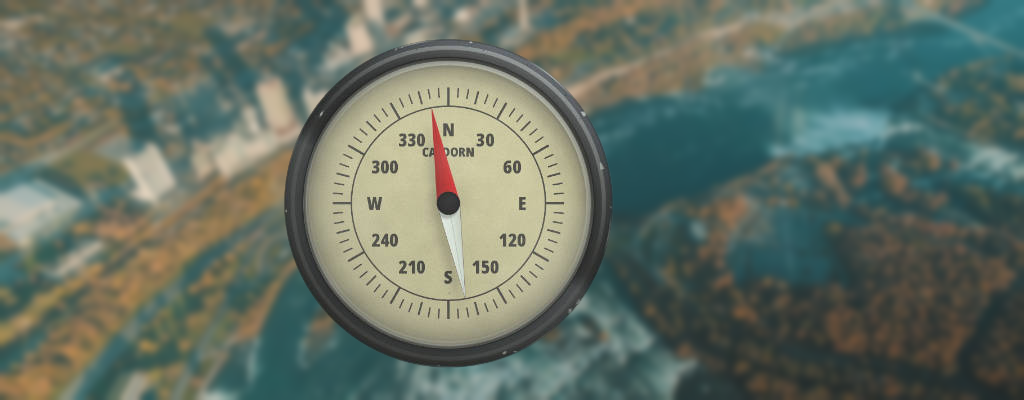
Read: 350,°
